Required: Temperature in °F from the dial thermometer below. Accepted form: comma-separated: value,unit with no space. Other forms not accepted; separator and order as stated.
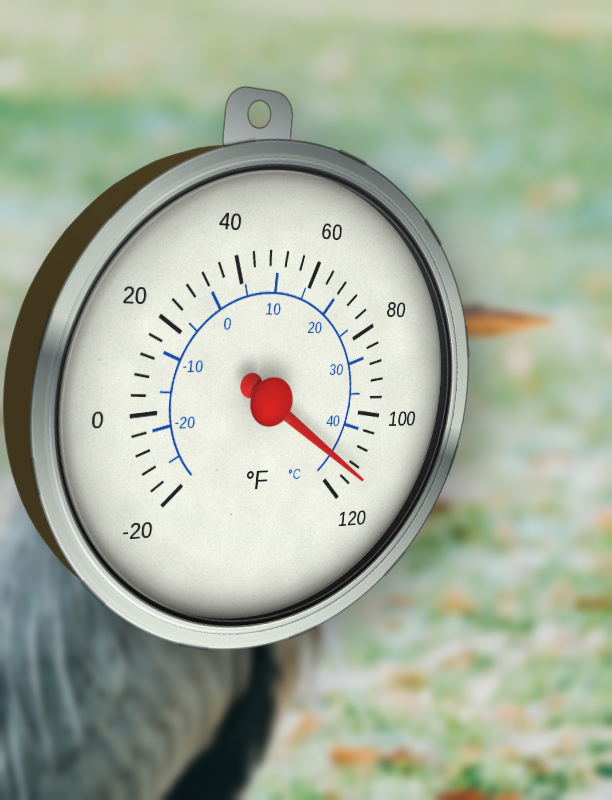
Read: 114,°F
